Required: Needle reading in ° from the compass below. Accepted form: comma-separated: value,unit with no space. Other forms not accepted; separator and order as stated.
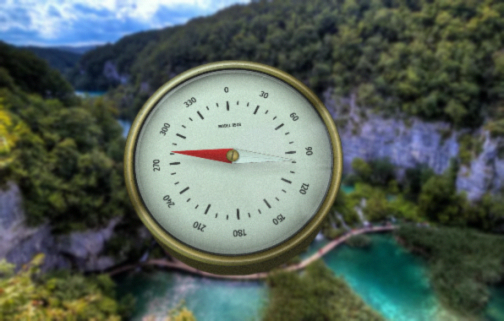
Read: 280,°
